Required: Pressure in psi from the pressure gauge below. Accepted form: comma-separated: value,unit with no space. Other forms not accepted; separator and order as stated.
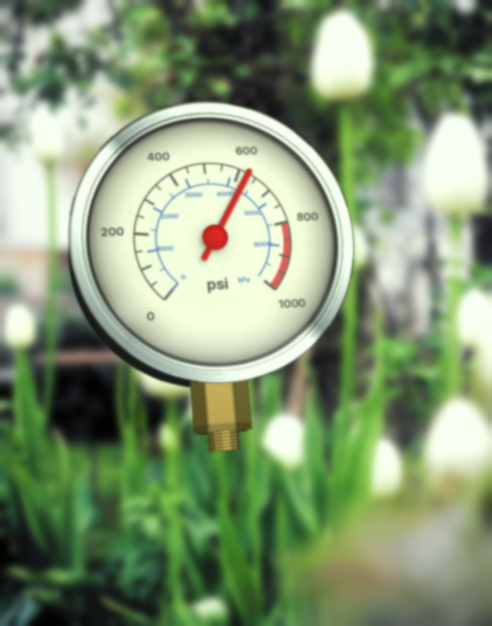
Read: 625,psi
